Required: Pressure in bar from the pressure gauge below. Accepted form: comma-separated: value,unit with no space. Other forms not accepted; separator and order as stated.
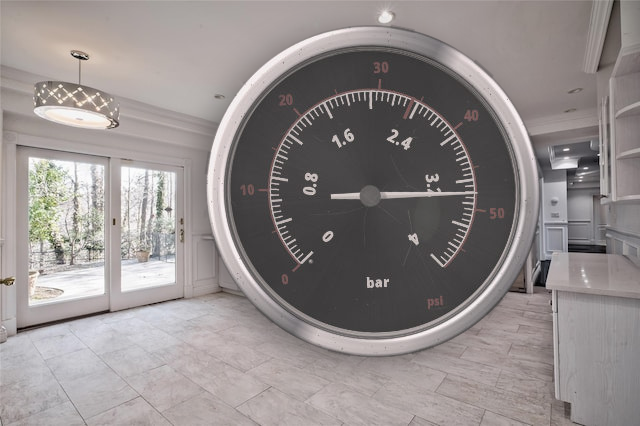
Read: 3.3,bar
